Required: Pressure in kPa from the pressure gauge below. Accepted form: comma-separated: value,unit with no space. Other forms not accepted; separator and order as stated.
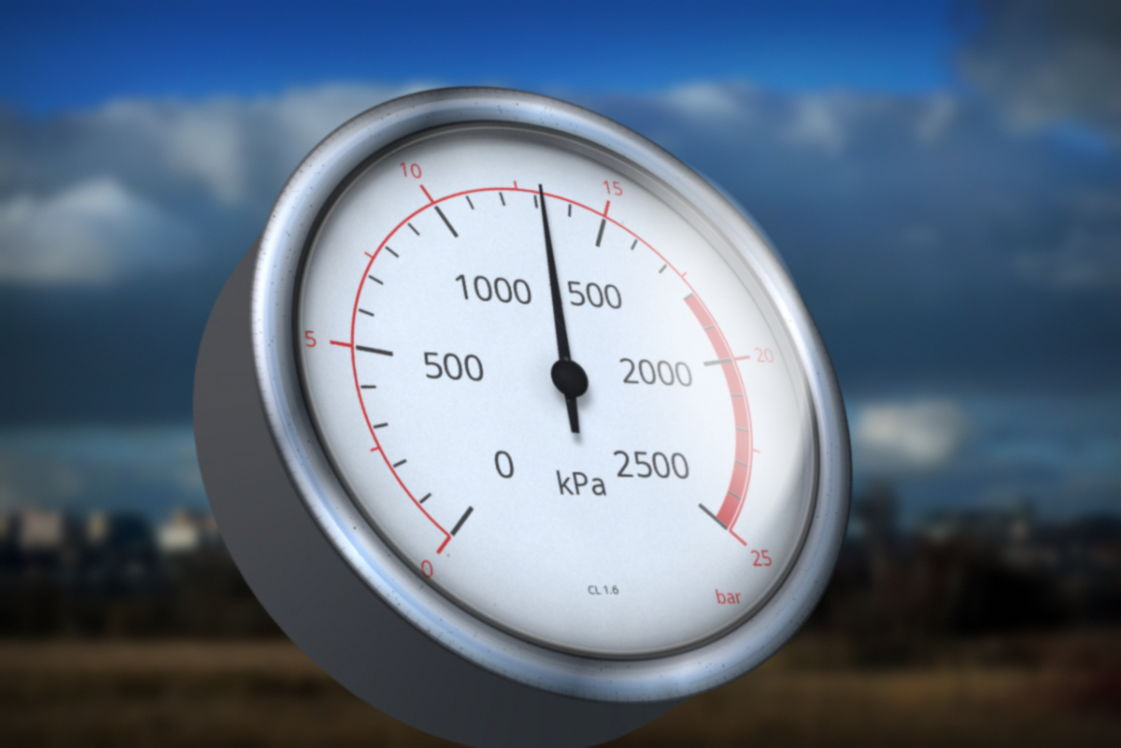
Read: 1300,kPa
